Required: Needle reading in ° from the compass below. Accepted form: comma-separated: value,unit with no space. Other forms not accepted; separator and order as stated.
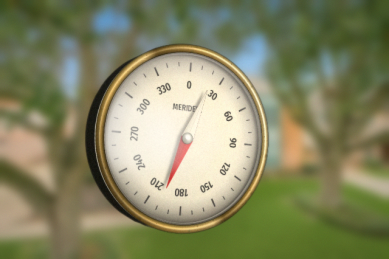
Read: 200,°
